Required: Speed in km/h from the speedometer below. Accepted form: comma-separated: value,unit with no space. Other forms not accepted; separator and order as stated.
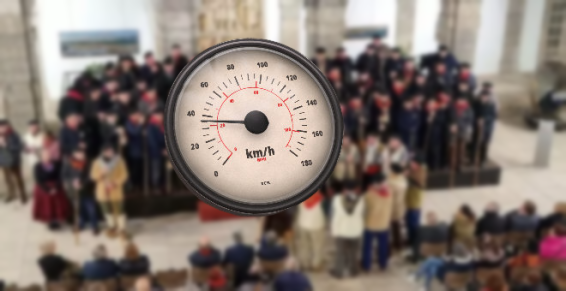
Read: 35,km/h
